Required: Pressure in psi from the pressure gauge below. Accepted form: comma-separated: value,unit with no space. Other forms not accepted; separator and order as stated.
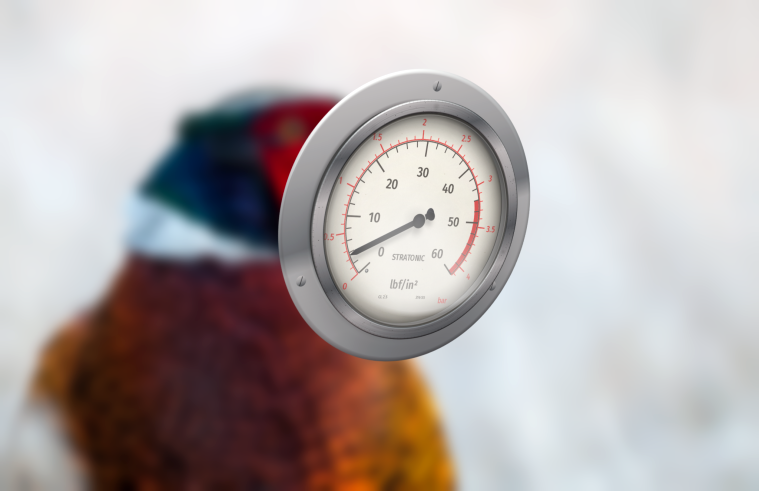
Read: 4,psi
